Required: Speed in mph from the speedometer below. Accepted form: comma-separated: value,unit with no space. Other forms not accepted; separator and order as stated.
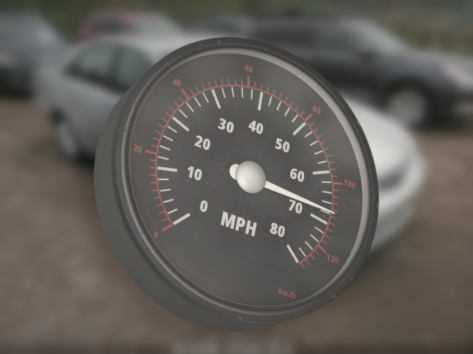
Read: 68,mph
